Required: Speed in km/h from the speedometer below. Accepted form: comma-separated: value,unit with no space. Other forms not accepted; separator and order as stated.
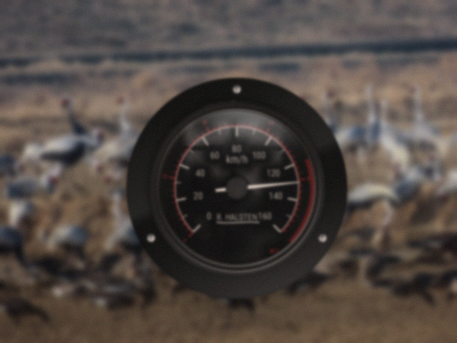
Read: 130,km/h
